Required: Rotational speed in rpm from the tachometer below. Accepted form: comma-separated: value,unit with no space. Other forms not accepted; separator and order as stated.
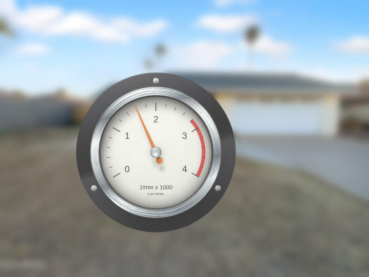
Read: 1600,rpm
